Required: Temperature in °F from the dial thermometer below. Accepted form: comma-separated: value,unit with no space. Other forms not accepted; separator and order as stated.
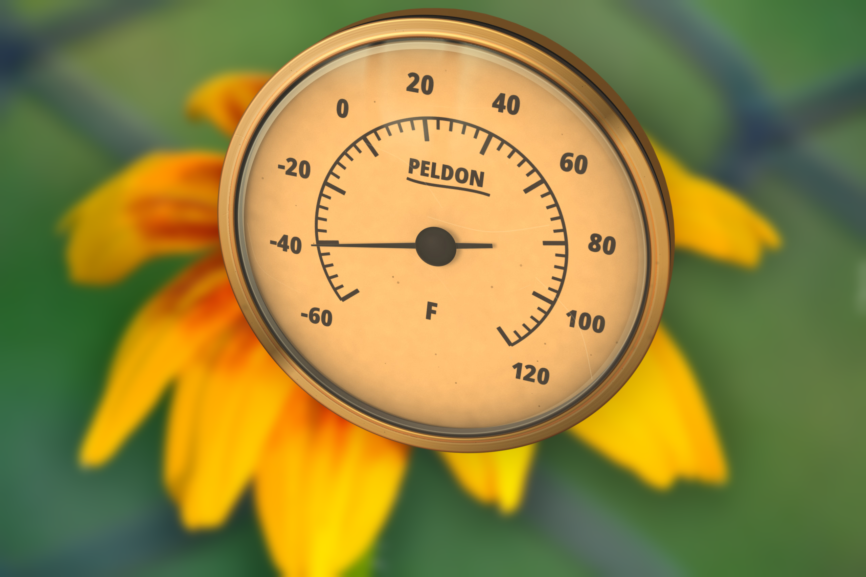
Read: -40,°F
